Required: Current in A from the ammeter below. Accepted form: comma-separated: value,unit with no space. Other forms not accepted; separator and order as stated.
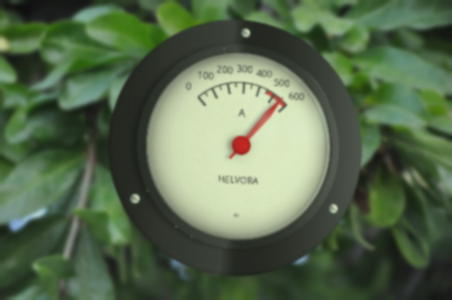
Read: 550,A
